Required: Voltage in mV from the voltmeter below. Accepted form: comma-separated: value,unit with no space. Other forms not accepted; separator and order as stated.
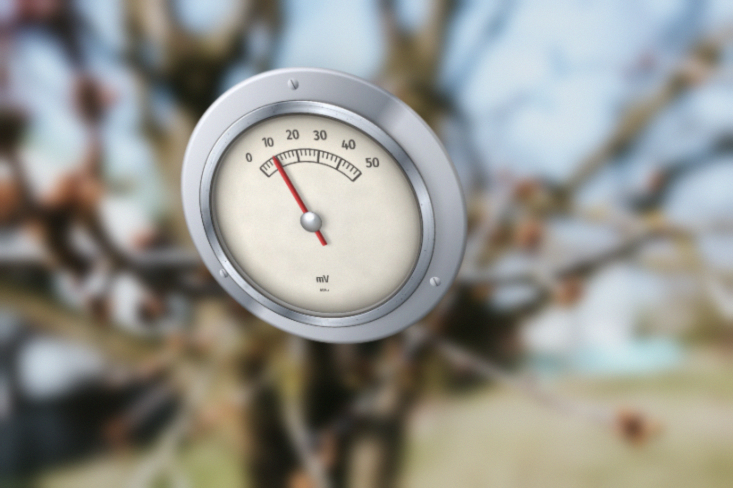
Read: 10,mV
